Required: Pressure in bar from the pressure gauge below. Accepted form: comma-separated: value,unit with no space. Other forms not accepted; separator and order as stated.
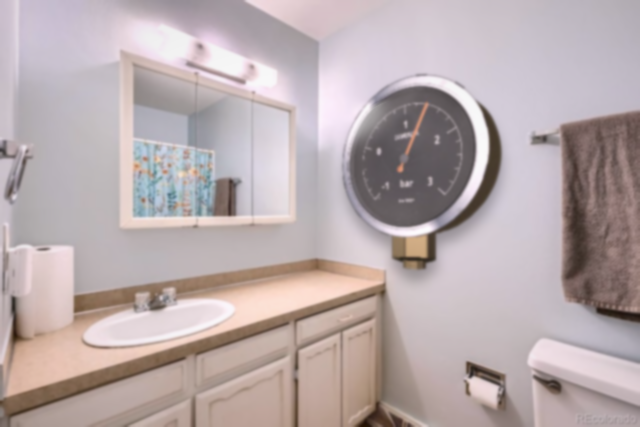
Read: 1.4,bar
